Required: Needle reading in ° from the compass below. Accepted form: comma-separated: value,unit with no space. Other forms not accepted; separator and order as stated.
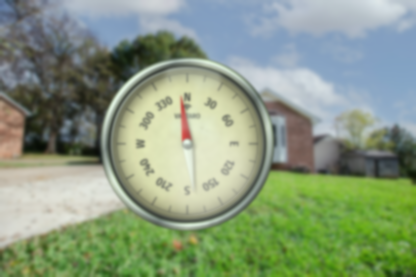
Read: 352.5,°
